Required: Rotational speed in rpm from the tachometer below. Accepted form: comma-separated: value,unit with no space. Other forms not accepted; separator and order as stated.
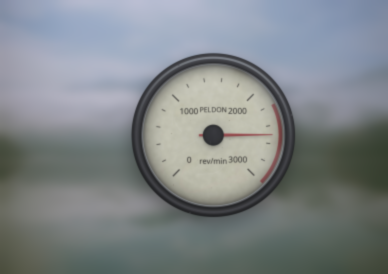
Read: 2500,rpm
